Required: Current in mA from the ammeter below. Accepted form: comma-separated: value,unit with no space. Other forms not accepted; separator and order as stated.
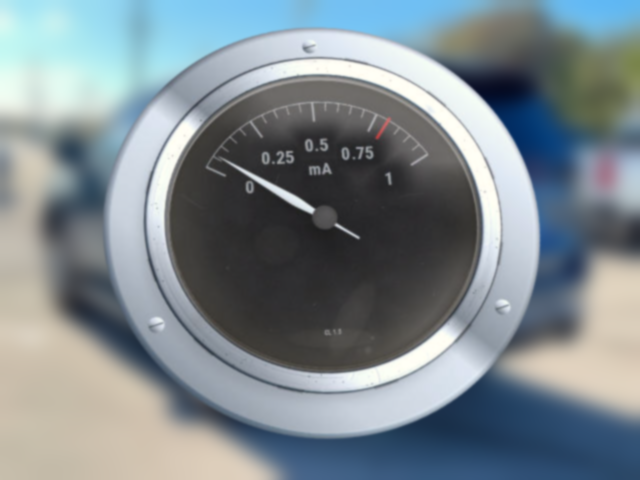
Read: 0.05,mA
